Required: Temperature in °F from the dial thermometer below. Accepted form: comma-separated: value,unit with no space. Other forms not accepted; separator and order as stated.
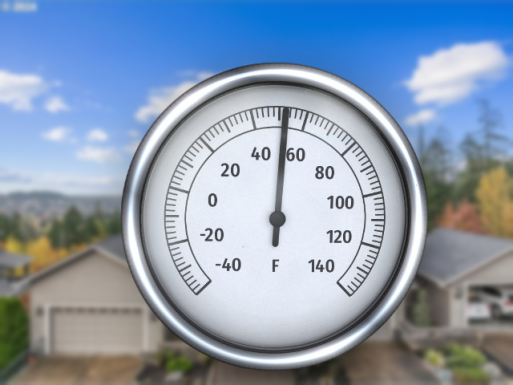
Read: 52,°F
